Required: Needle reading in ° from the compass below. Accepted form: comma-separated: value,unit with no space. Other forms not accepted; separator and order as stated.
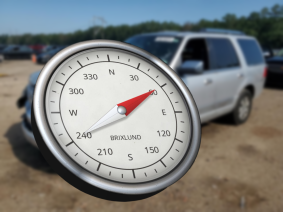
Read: 60,°
